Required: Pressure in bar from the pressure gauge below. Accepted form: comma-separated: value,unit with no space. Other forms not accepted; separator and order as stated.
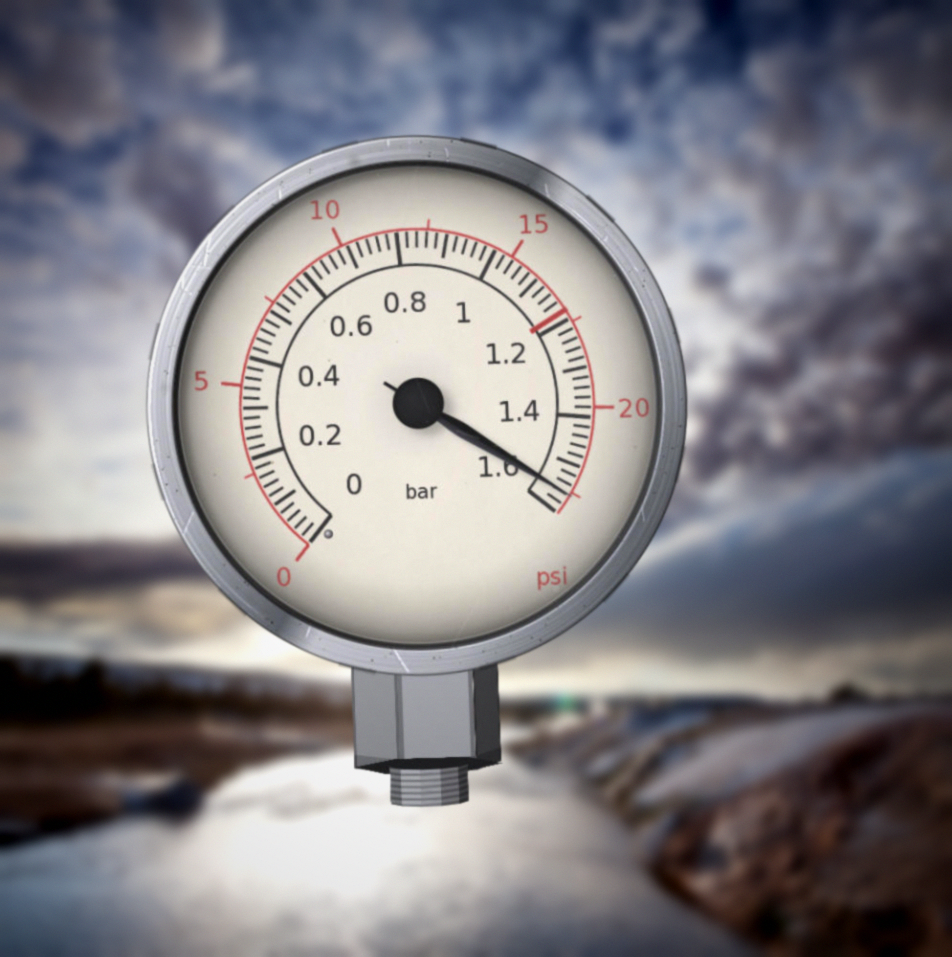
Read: 1.56,bar
